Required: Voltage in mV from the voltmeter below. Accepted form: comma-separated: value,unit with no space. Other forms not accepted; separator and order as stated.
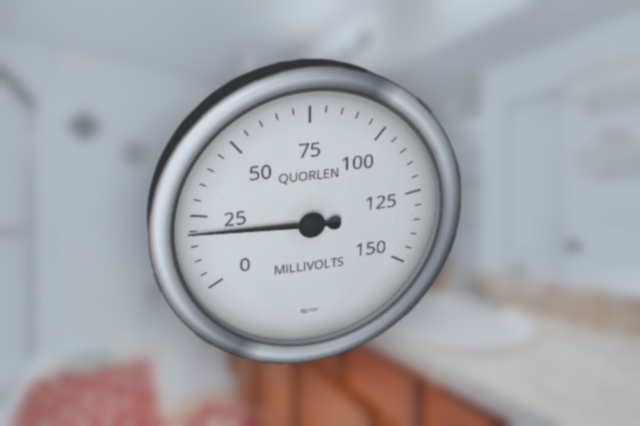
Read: 20,mV
